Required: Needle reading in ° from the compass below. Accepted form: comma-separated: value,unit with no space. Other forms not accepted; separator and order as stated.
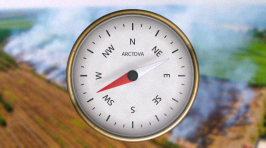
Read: 245,°
